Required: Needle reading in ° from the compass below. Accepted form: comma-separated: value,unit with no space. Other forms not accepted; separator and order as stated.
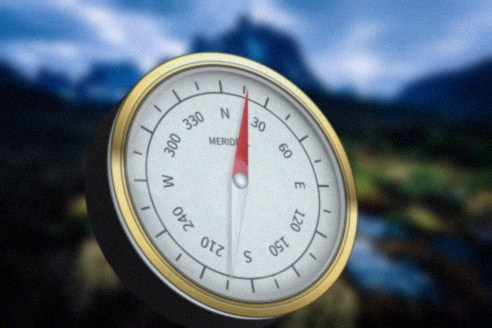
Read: 15,°
